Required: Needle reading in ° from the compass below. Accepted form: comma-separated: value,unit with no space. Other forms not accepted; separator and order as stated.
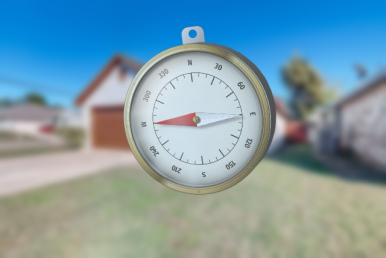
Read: 270,°
